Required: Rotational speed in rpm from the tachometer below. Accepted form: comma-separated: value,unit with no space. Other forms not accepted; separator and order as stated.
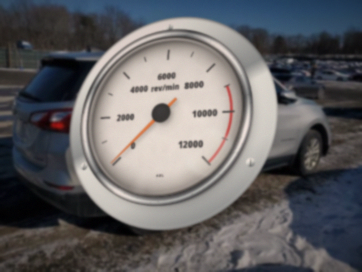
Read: 0,rpm
